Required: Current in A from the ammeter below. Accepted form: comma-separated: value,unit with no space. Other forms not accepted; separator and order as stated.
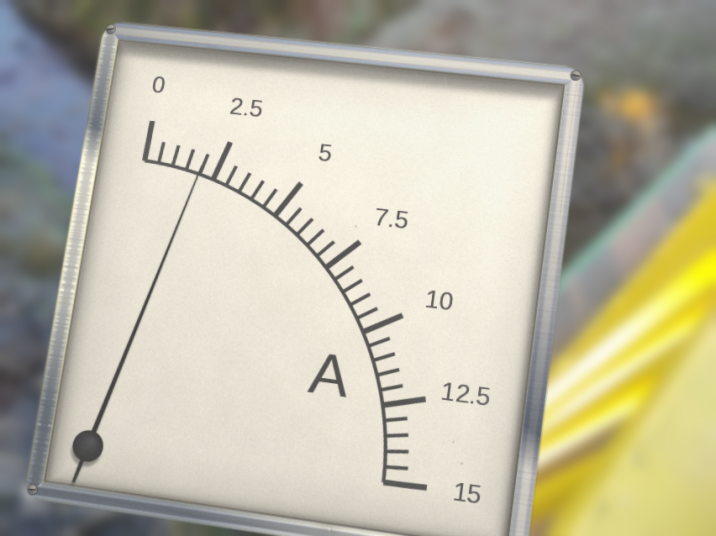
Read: 2,A
